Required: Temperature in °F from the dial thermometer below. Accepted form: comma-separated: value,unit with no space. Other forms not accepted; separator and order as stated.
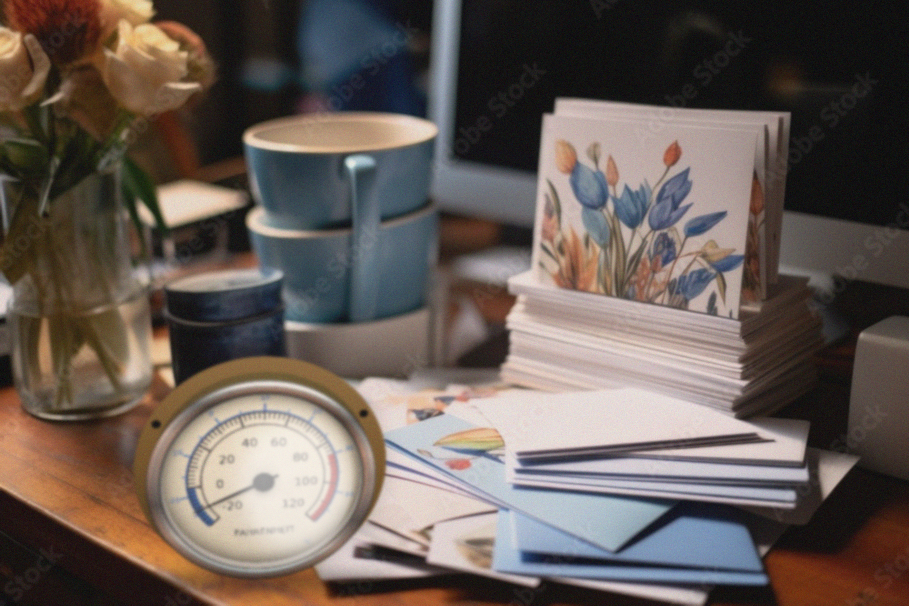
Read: -10,°F
